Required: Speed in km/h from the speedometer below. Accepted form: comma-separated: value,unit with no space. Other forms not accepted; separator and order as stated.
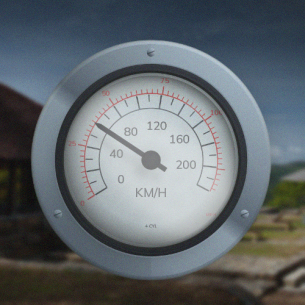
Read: 60,km/h
